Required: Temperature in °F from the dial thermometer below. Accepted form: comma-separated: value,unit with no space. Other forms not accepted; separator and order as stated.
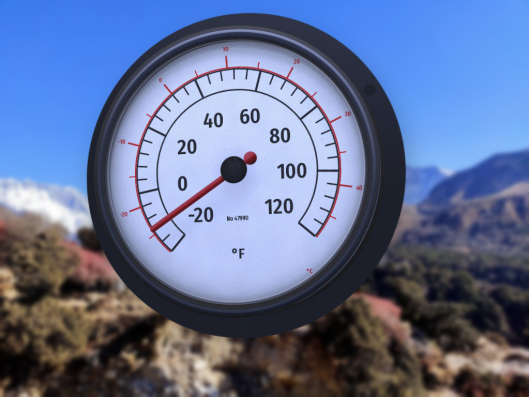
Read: -12,°F
